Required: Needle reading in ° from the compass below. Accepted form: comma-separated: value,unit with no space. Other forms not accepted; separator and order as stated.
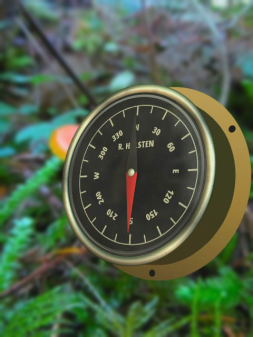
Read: 180,°
